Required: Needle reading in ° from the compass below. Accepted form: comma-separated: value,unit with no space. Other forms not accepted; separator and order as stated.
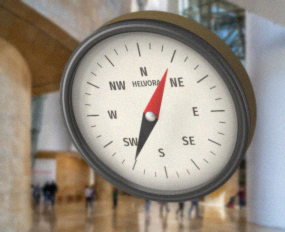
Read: 30,°
